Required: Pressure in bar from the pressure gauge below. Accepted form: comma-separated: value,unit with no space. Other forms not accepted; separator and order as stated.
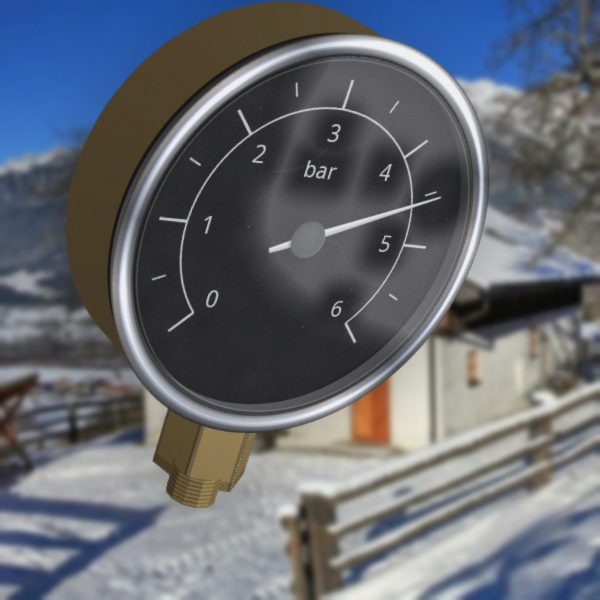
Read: 4.5,bar
